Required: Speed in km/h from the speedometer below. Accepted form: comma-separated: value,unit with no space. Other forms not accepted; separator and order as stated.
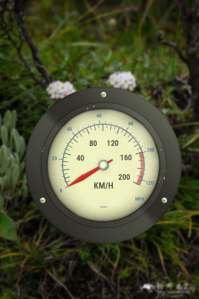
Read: 0,km/h
